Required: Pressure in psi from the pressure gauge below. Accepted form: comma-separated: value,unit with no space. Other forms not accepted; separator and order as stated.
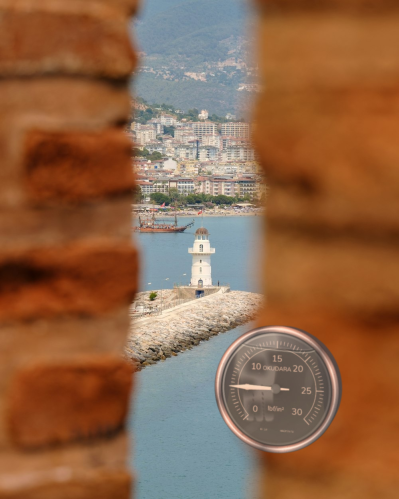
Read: 5,psi
